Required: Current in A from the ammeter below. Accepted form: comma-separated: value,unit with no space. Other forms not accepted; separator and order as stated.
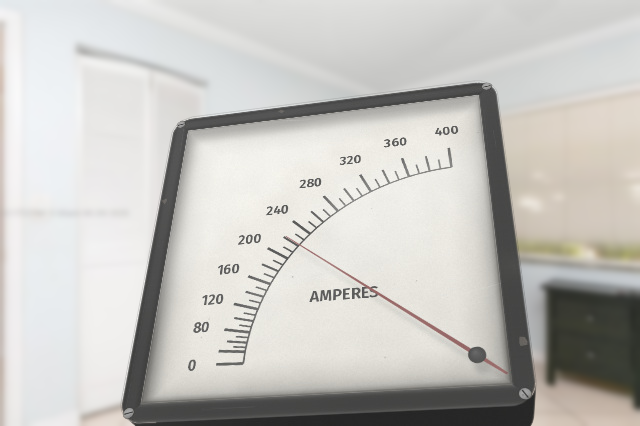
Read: 220,A
